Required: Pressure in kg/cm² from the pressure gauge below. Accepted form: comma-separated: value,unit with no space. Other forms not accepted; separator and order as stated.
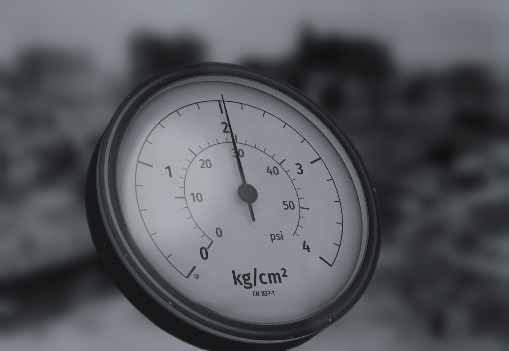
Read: 2,kg/cm²
